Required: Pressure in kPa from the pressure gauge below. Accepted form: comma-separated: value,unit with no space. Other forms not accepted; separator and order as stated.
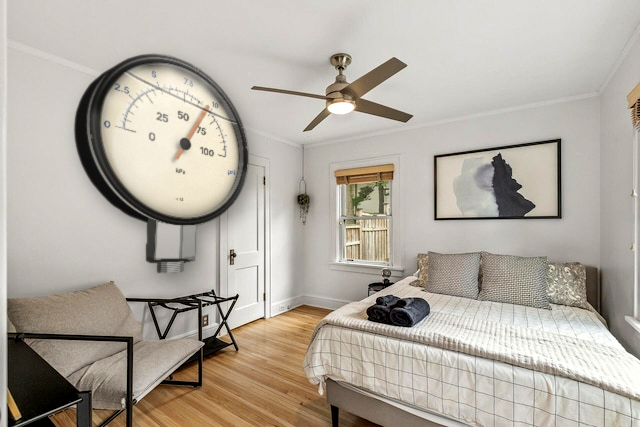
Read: 65,kPa
